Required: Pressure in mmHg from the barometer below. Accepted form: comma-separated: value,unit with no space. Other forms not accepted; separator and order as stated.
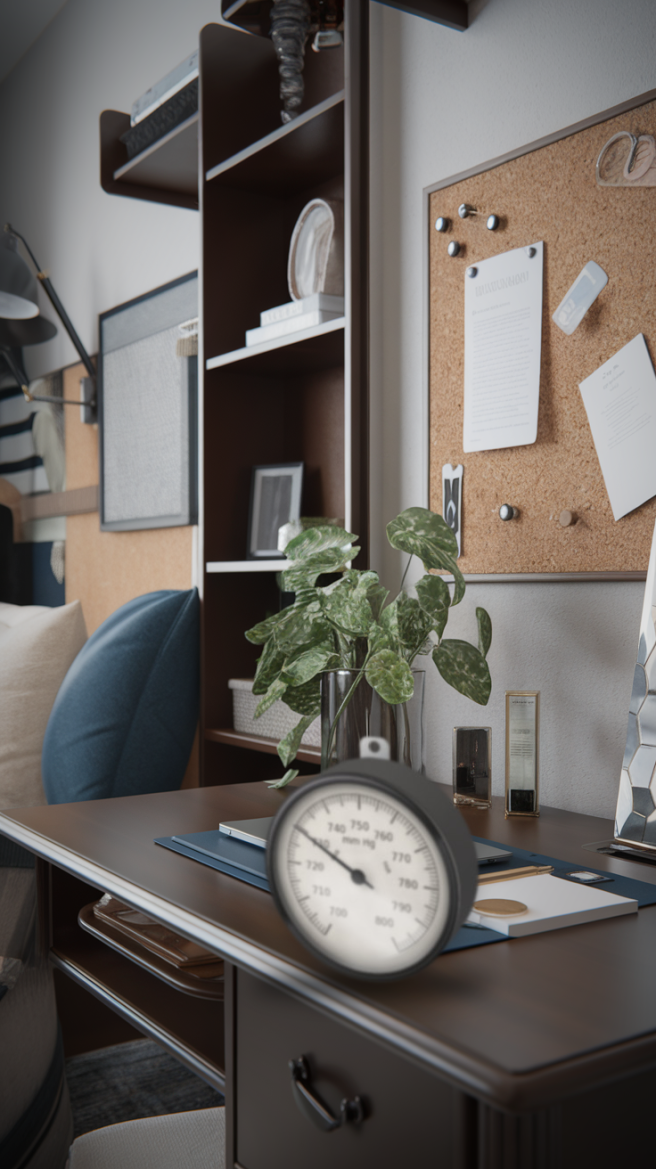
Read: 730,mmHg
